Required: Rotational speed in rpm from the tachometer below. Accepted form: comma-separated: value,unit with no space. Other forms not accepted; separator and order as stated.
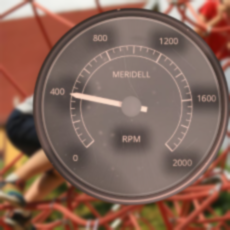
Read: 400,rpm
